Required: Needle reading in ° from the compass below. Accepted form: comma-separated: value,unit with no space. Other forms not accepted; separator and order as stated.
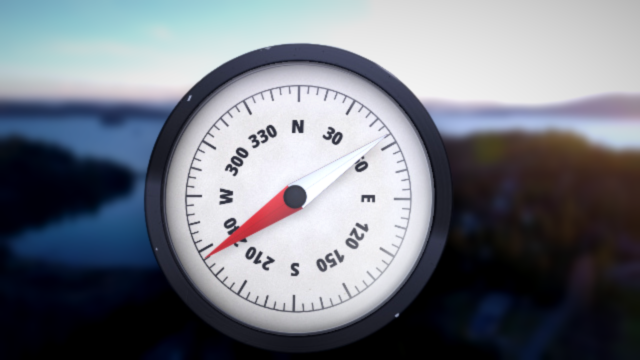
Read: 235,°
